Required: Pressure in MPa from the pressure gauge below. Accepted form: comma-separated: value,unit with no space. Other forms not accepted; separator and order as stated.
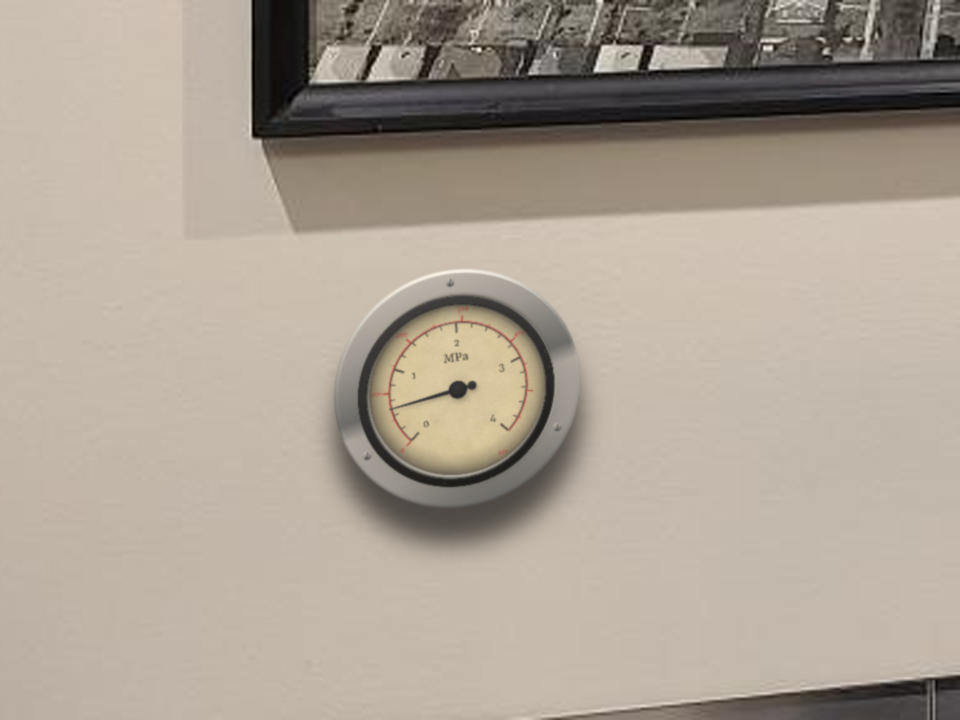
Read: 0.5,MPa
